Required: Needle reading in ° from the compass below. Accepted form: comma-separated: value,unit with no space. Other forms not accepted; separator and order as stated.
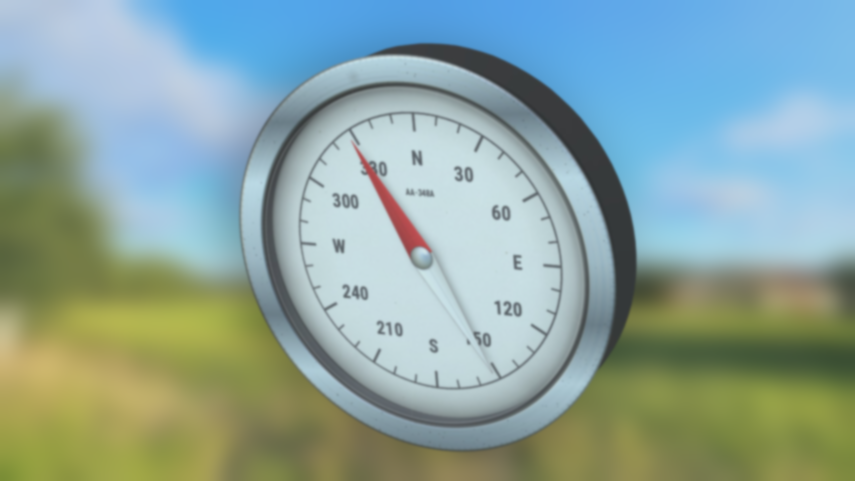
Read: 330,°
